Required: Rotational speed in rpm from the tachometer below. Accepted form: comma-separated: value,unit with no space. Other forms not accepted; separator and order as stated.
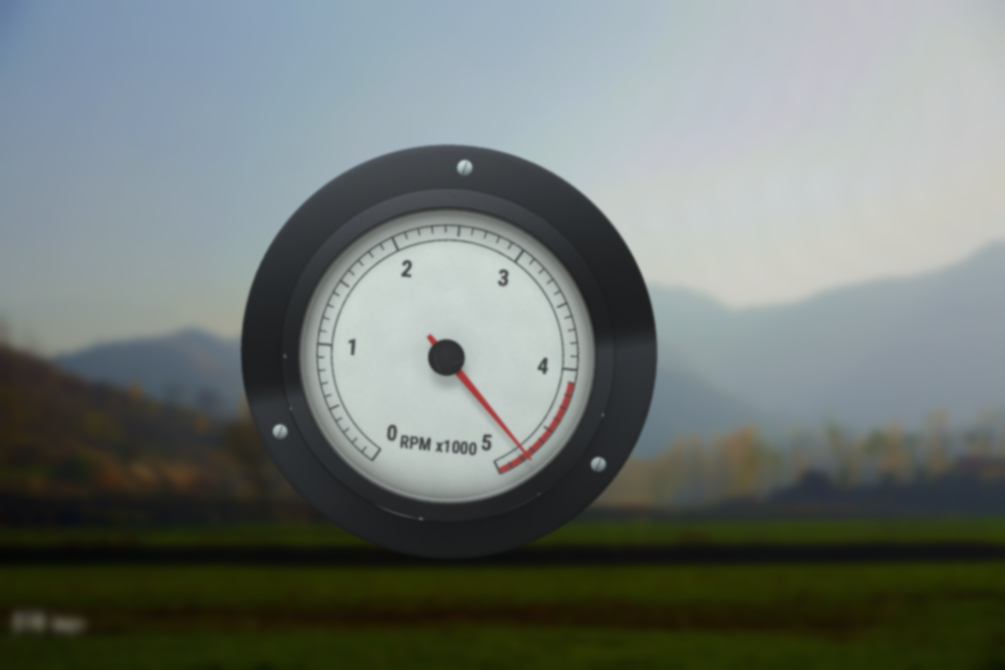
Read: 4750,rpm
